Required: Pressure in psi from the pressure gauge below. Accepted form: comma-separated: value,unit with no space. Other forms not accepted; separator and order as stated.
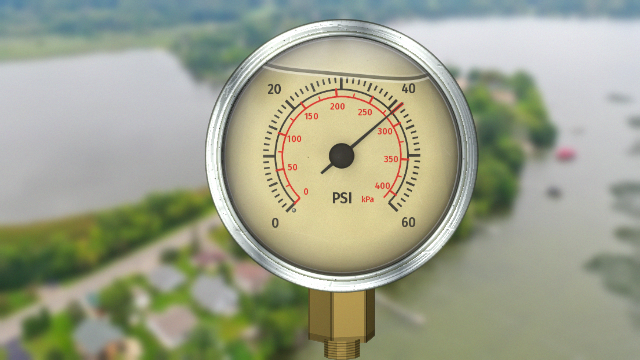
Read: 41,psi
